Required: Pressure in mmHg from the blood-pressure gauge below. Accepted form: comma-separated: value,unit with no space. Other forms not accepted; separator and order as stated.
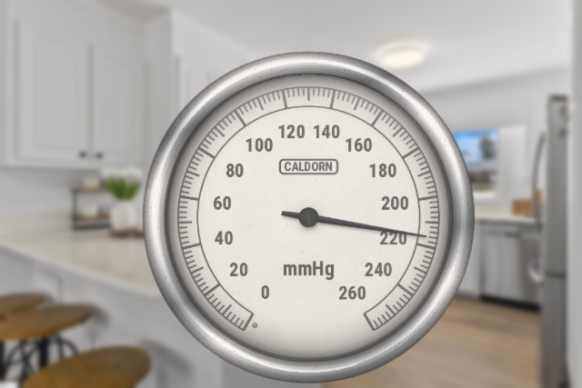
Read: 216,mmHg
